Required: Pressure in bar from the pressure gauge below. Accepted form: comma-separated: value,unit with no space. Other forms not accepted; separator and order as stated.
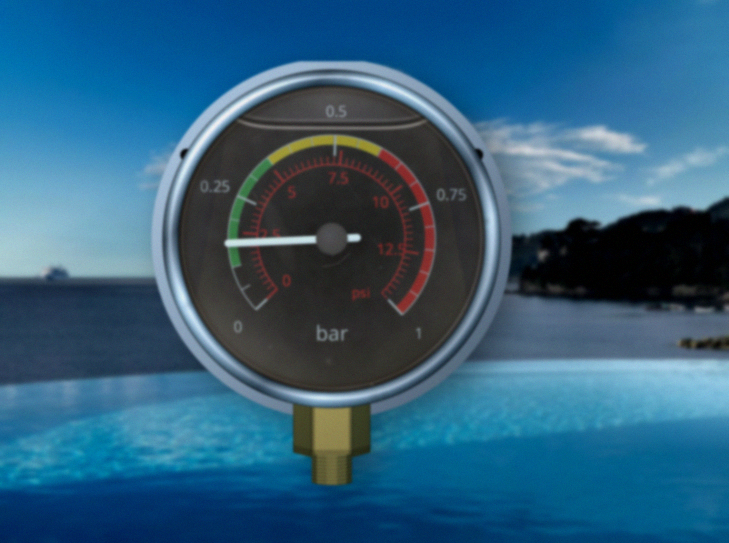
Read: 0.15,bar
